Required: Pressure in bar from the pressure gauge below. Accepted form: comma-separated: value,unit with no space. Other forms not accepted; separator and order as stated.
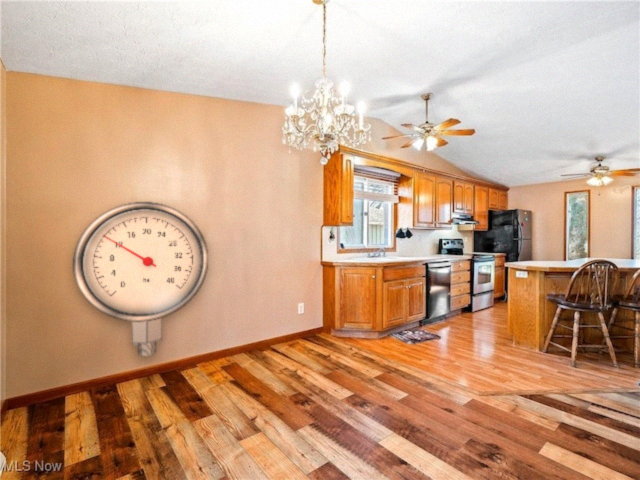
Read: 12,bar
